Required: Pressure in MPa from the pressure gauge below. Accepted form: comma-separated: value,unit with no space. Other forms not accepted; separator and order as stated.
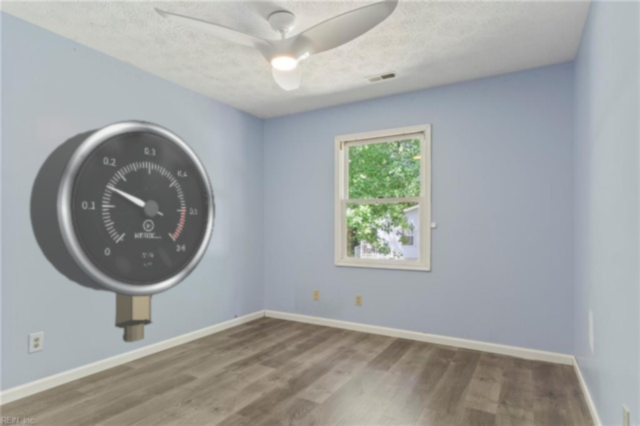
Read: 0.15,MPa
